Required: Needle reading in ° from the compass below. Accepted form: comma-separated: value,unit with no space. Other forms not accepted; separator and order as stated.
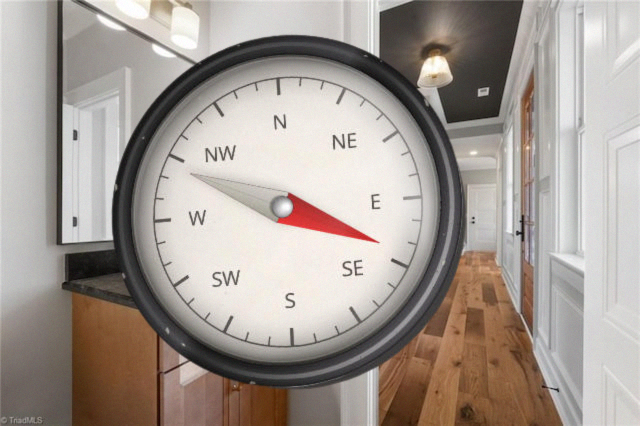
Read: 115,°
